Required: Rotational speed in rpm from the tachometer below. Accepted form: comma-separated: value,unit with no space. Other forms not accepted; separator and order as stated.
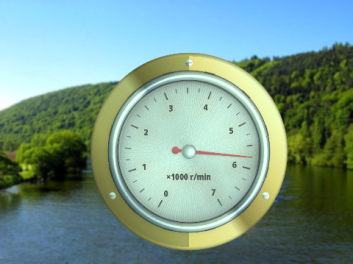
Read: 5750,rpm
